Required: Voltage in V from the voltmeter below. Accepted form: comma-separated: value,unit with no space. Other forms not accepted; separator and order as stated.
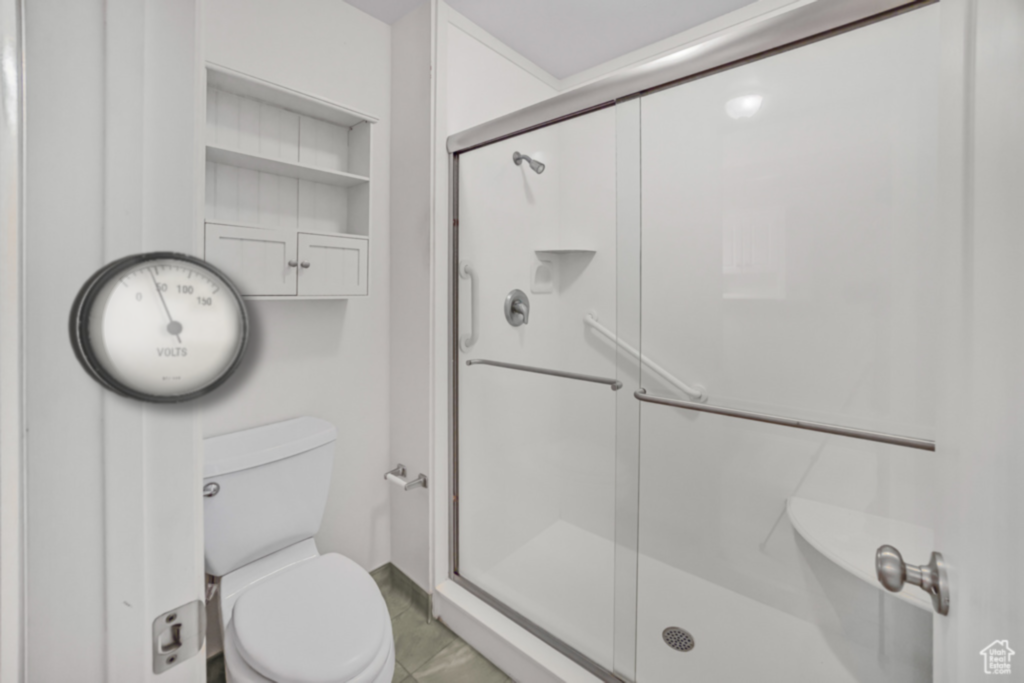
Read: 40,V
